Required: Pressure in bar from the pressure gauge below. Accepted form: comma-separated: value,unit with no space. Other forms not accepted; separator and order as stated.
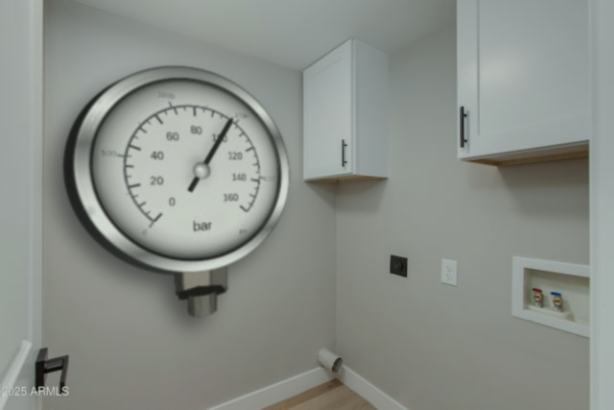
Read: 100,bar
